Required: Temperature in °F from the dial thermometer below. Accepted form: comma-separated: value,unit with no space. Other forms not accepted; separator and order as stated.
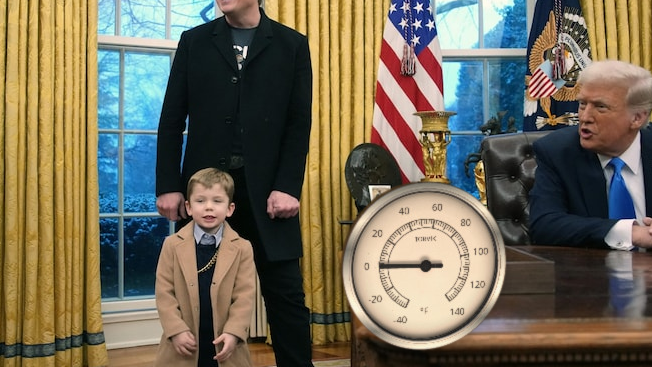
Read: 0,°F
